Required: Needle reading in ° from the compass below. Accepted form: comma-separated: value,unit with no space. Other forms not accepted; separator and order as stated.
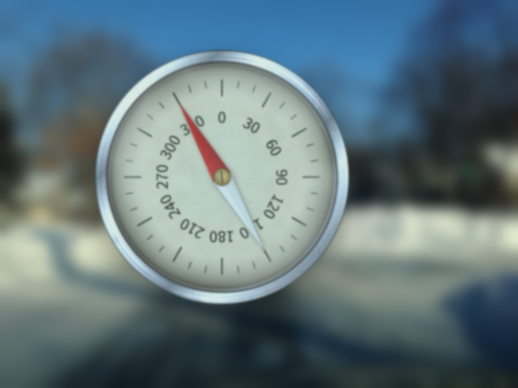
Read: 330,°
